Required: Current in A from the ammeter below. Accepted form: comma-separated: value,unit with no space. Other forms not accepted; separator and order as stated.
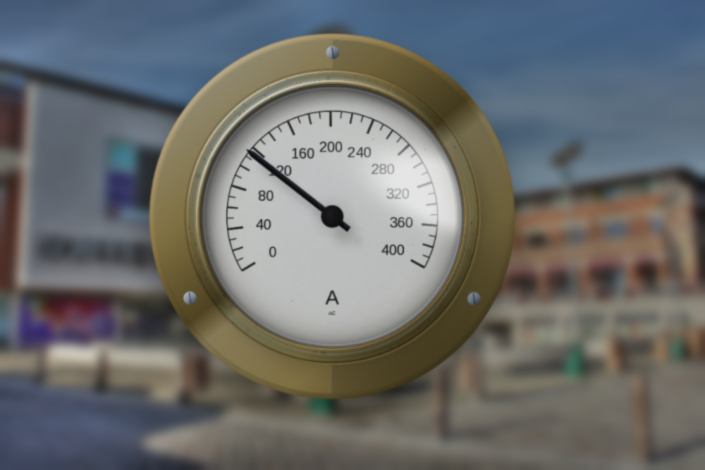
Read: 115,A
